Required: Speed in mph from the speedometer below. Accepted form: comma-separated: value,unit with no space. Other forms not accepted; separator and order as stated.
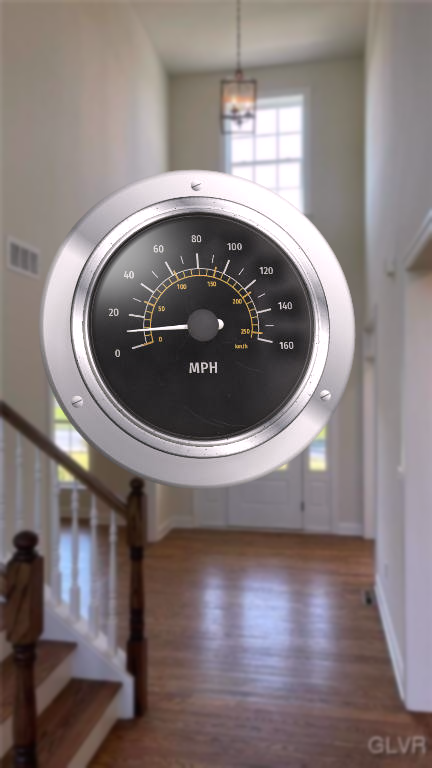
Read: 10,mph
